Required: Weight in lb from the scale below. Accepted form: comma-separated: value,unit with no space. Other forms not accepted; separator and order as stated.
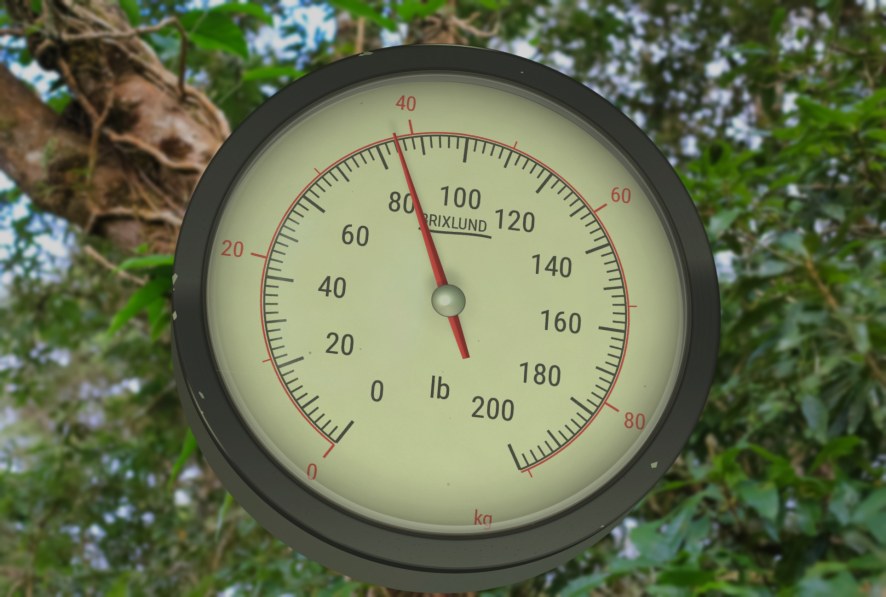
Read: 84,lb
